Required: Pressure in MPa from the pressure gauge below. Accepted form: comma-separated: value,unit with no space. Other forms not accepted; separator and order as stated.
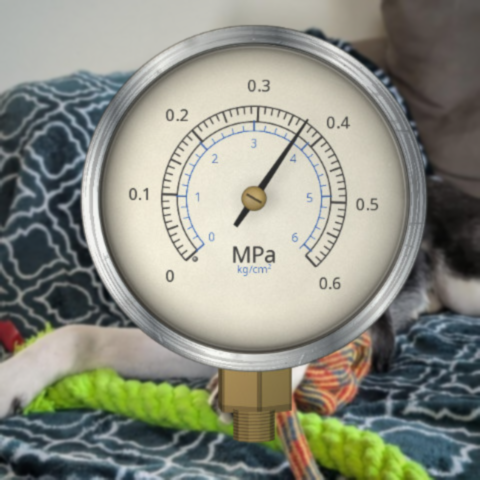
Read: 0.37,MPa
